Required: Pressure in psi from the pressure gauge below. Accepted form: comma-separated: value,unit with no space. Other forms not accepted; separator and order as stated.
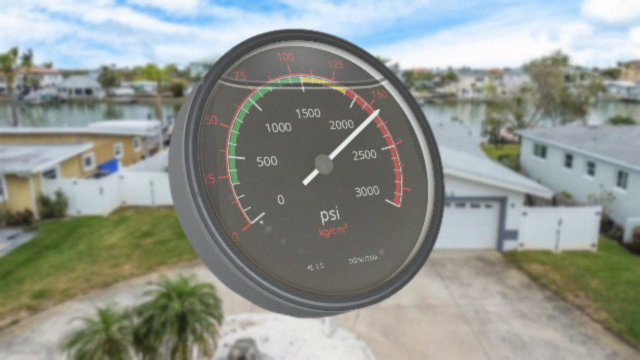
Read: 2200,psi
